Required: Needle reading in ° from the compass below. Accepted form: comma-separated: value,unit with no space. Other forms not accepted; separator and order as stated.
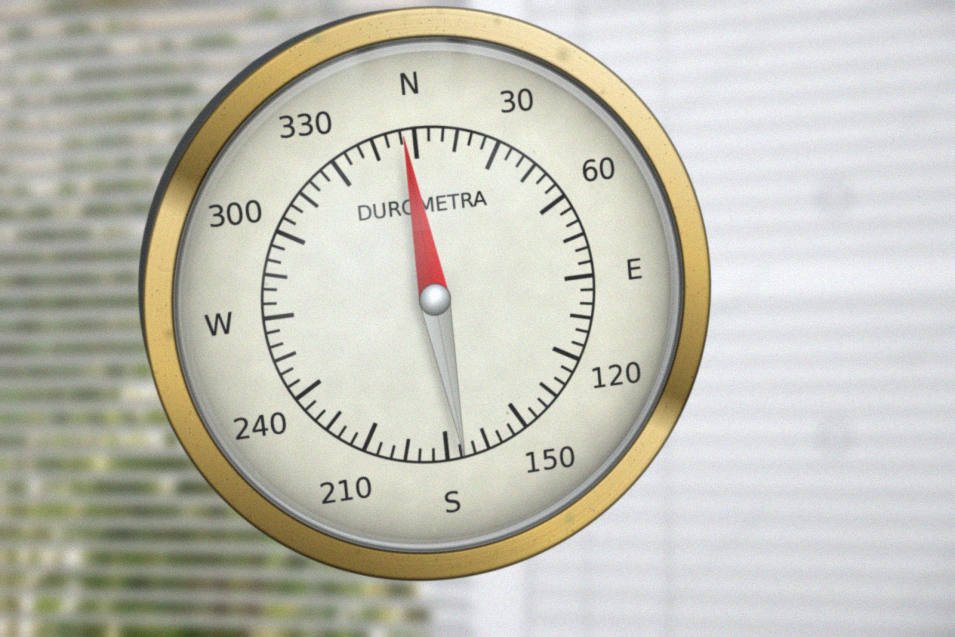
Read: 355,°
